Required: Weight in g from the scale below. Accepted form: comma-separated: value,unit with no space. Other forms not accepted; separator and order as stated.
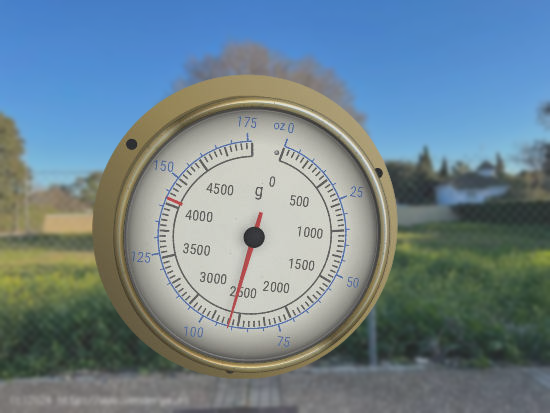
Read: 2600,g
